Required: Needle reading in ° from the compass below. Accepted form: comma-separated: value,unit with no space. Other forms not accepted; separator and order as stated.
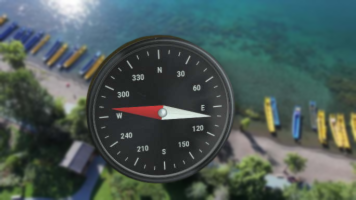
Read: 280,°
